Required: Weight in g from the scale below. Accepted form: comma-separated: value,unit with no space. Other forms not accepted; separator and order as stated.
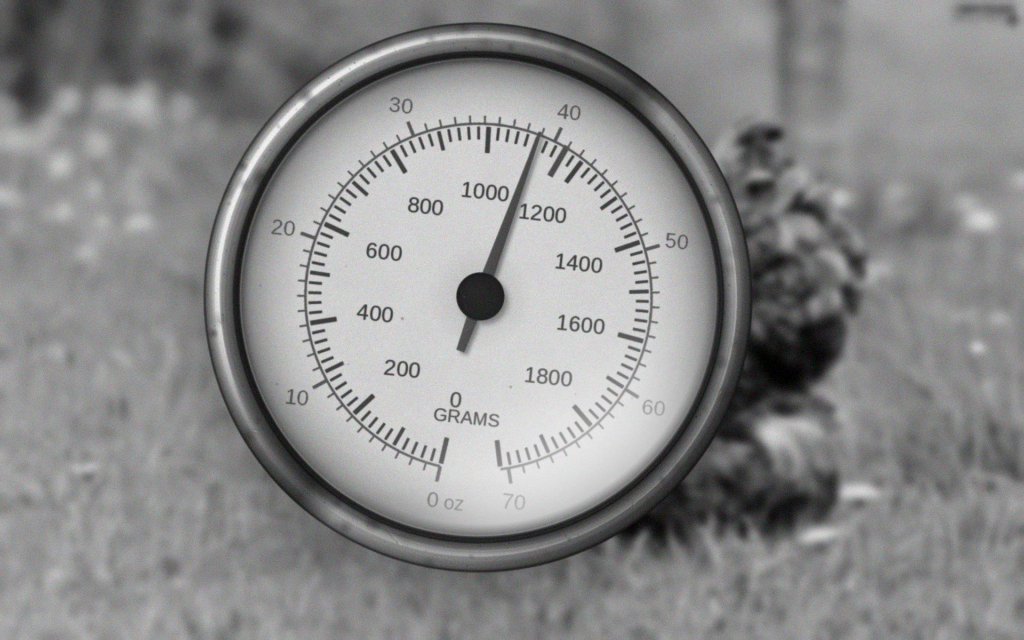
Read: 1100,g
